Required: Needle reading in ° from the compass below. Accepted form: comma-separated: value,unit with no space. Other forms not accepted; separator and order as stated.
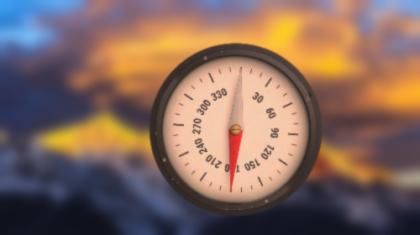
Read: 180,°
